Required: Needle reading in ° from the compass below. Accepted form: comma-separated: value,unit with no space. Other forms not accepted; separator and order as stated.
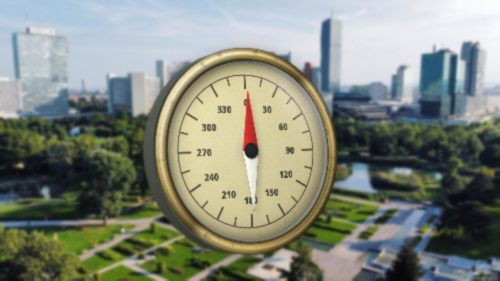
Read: 0,°
